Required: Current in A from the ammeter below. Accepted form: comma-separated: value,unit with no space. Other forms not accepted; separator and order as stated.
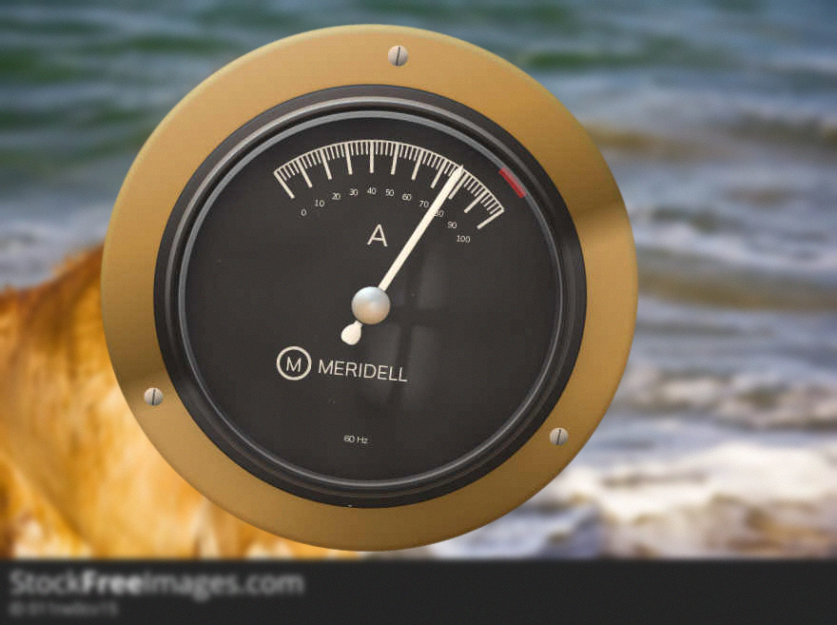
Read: 76,A
